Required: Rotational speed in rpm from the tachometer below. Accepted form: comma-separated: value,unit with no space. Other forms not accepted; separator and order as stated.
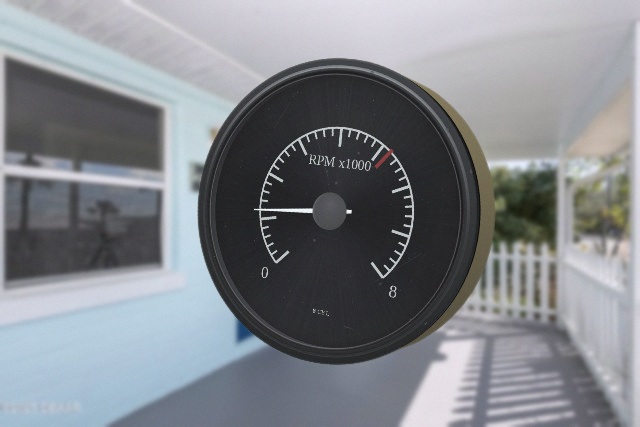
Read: 1200,rpm
